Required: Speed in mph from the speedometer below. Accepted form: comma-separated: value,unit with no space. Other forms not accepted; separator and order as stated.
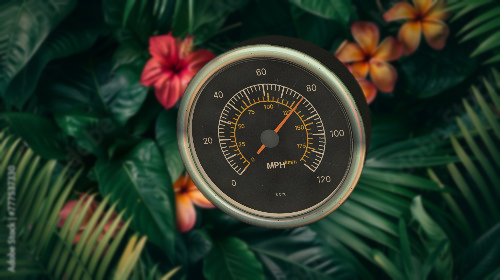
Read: 80,mph
